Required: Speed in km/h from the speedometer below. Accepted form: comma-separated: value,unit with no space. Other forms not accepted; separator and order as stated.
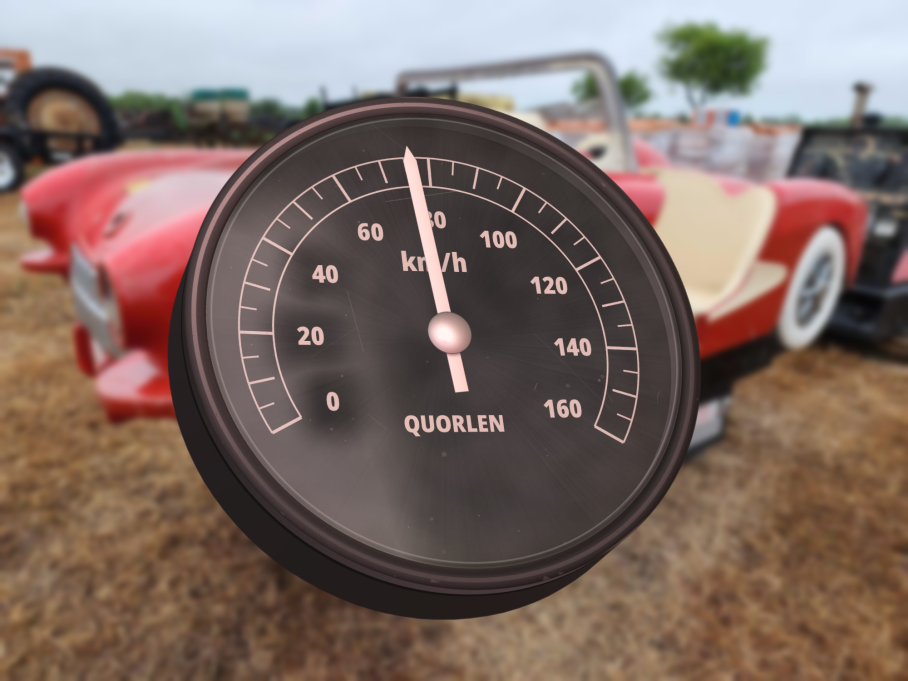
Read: 75,km/h
